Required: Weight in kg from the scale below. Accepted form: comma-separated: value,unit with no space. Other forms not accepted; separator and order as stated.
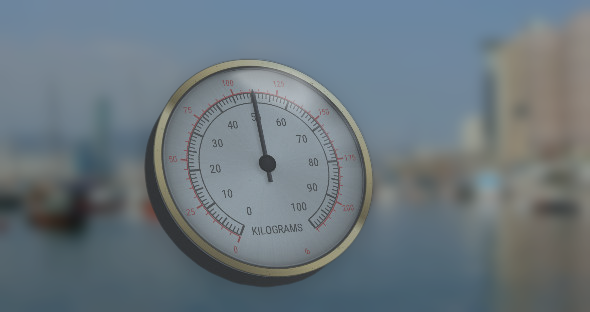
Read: 50,kg
